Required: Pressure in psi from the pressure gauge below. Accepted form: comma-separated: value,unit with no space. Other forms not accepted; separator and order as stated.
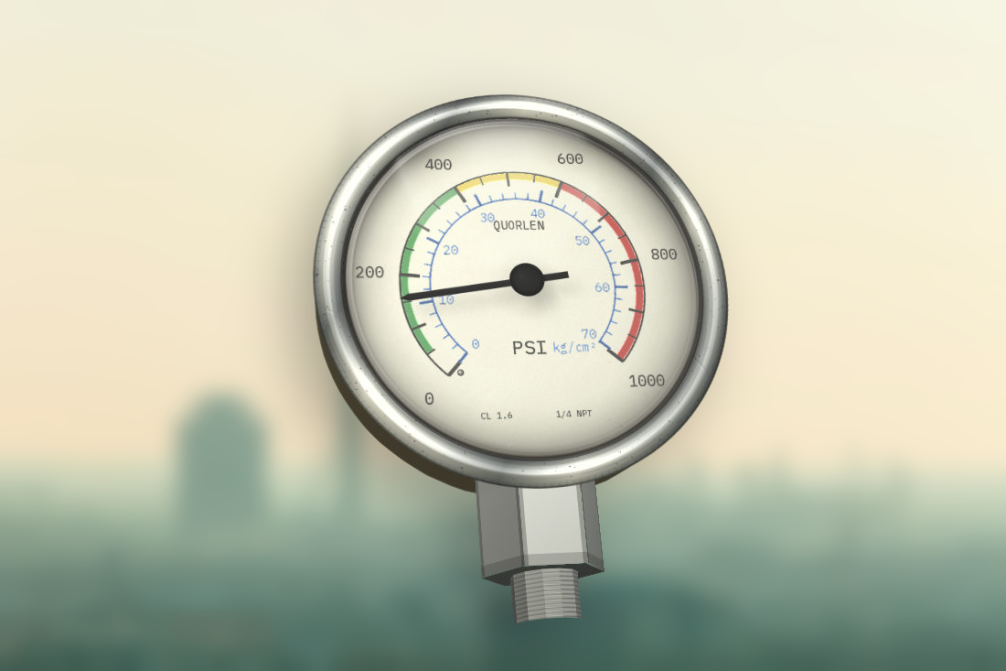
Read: 150,psi
